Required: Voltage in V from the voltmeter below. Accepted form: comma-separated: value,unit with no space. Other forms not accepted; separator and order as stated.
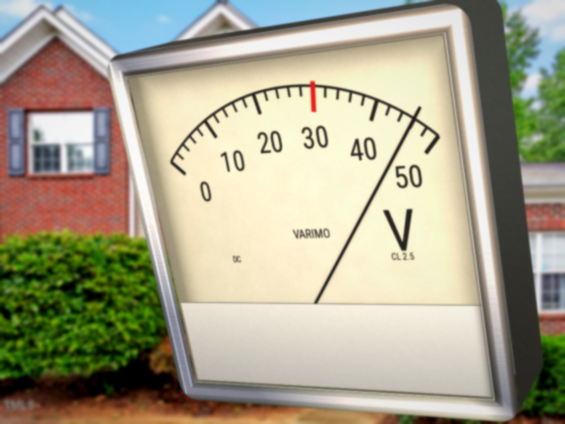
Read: 46,V
